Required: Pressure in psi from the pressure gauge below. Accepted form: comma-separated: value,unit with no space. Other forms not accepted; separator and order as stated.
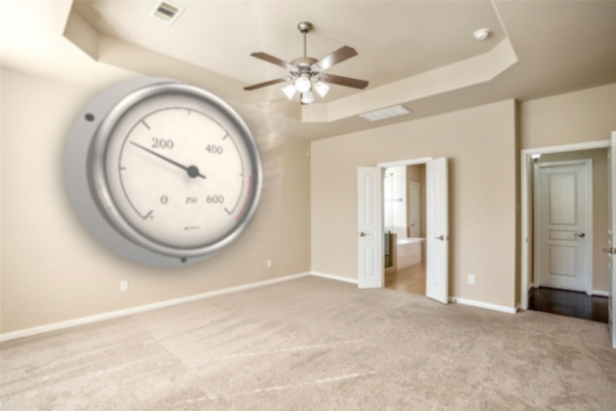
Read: 150,psi
